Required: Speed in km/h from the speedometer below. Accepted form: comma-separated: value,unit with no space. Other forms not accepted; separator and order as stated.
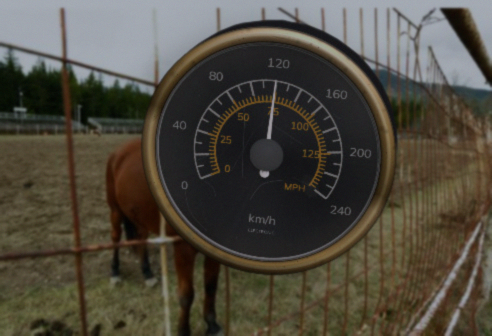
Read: 120,km/h
